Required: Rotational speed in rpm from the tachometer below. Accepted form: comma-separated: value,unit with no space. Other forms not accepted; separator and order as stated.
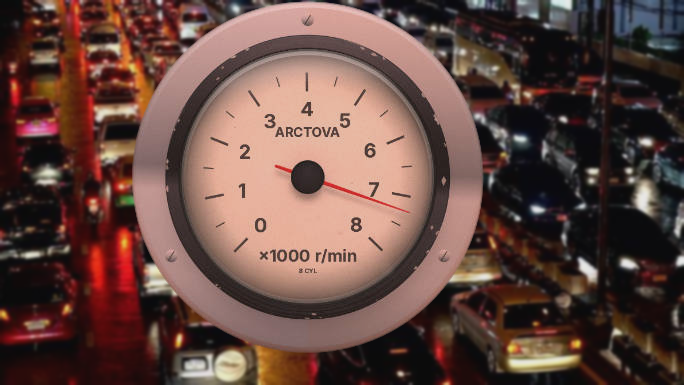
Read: 7250,rpm
